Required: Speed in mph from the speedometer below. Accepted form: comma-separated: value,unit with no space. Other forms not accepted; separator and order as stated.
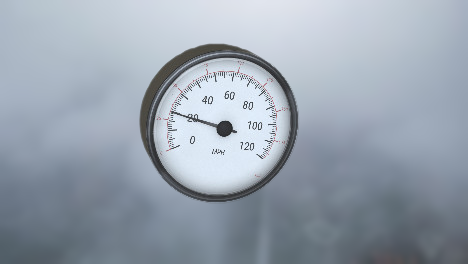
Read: 20,mph
